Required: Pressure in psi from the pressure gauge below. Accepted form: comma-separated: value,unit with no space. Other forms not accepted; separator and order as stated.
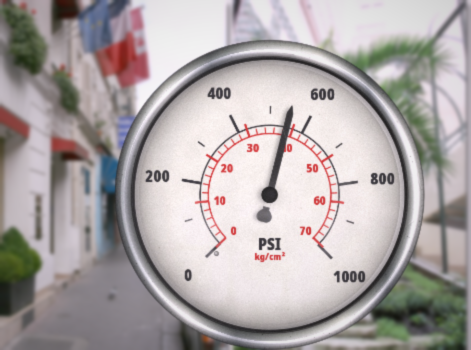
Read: 550,psi
